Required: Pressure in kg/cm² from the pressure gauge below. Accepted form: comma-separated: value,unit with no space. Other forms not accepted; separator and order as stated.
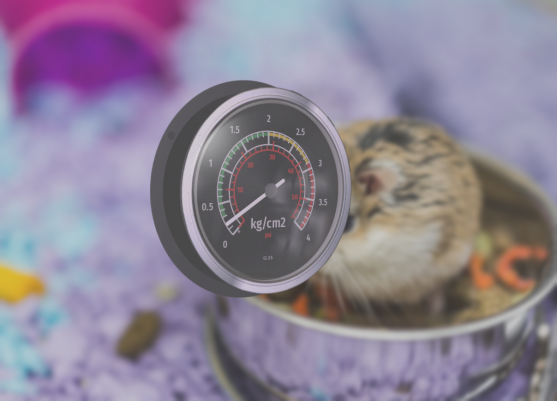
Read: 0.2,kg/cm²
